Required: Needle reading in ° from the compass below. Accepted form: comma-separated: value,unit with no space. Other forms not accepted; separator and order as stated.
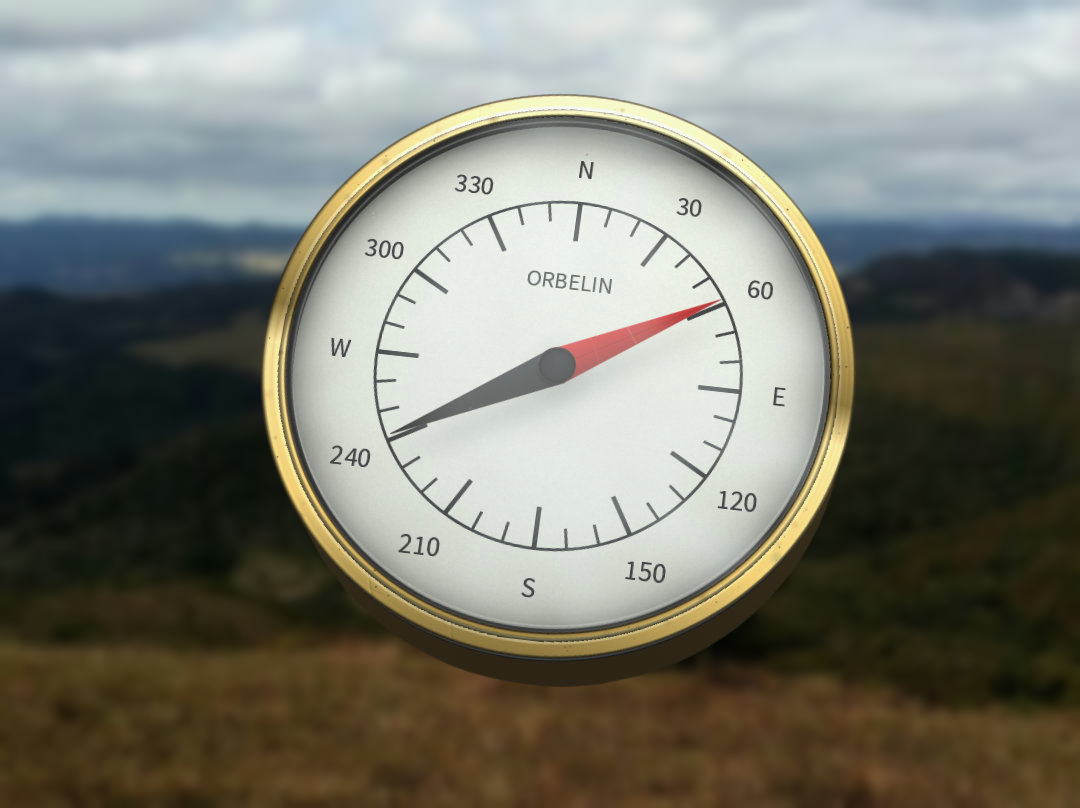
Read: 60,°
